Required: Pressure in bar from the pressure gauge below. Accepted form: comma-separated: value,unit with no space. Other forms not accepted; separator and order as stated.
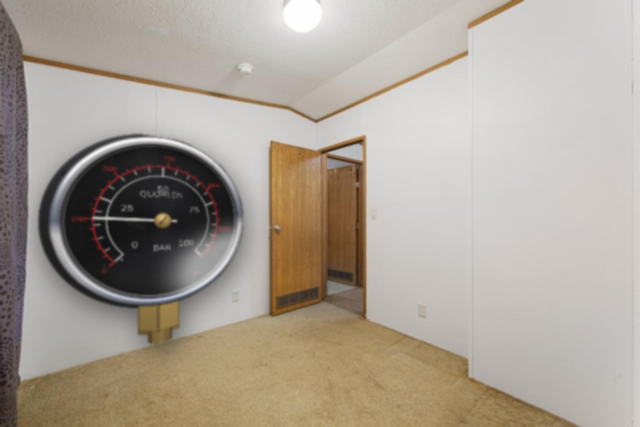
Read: 17.5,bar
